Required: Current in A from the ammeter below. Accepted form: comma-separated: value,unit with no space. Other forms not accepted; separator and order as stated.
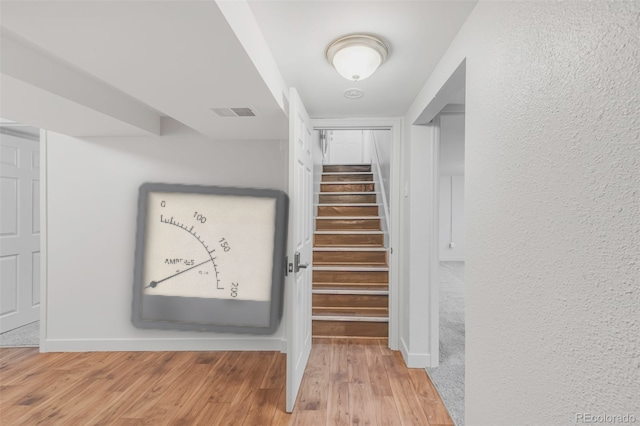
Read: 160,A
